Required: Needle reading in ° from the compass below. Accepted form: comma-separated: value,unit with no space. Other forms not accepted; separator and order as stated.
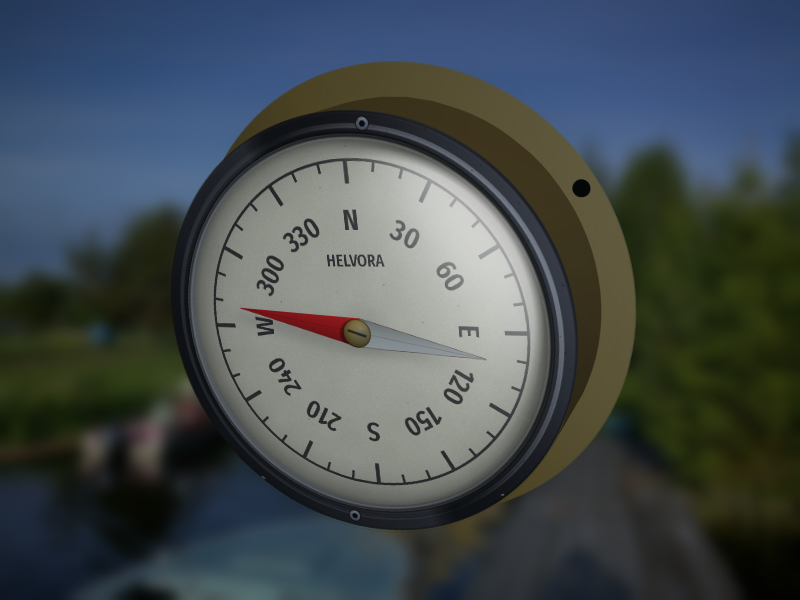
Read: 280,°
